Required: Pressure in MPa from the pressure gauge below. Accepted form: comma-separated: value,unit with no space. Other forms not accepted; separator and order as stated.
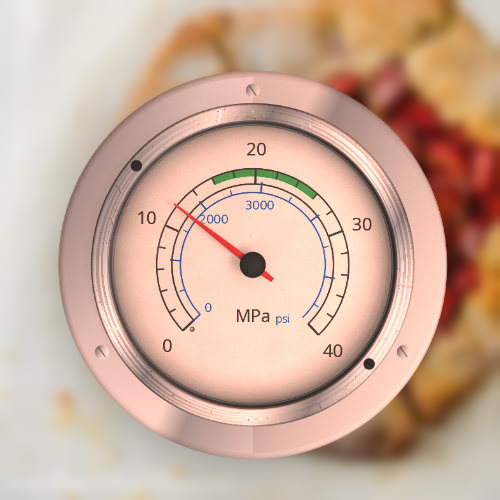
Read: 12,MPa
